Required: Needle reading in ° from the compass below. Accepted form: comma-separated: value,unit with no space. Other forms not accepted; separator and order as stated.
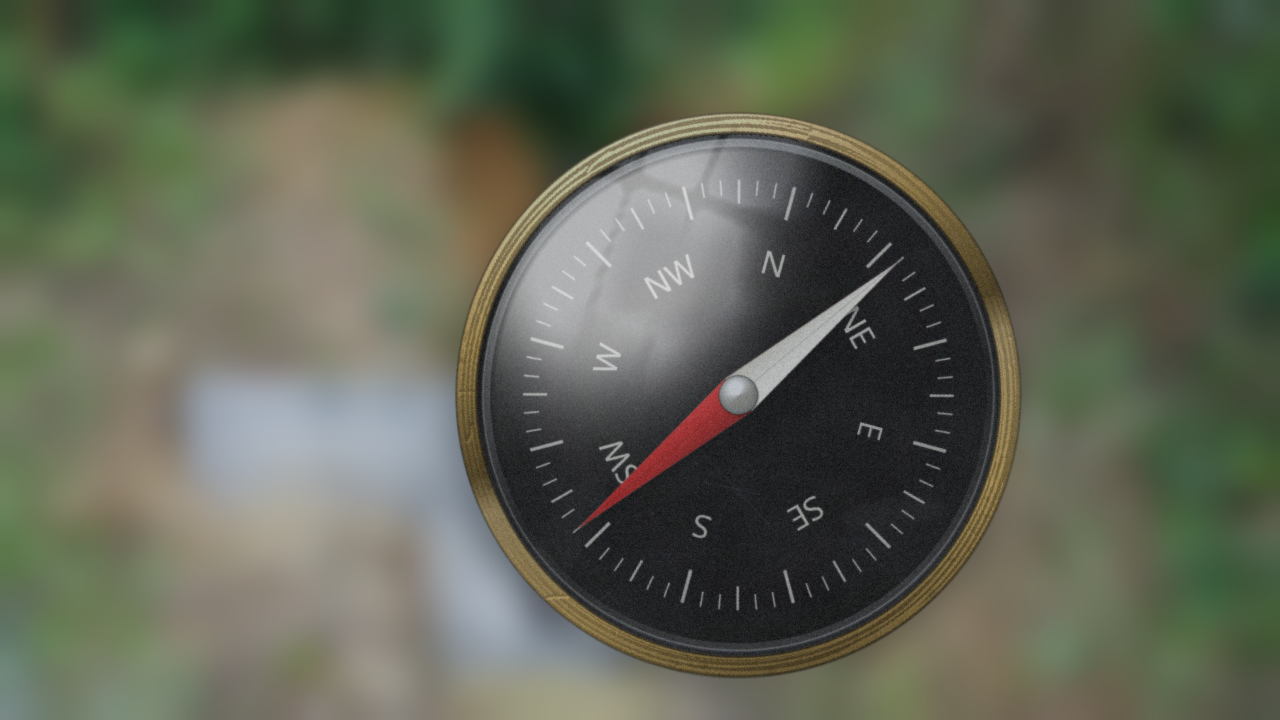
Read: 215,°
